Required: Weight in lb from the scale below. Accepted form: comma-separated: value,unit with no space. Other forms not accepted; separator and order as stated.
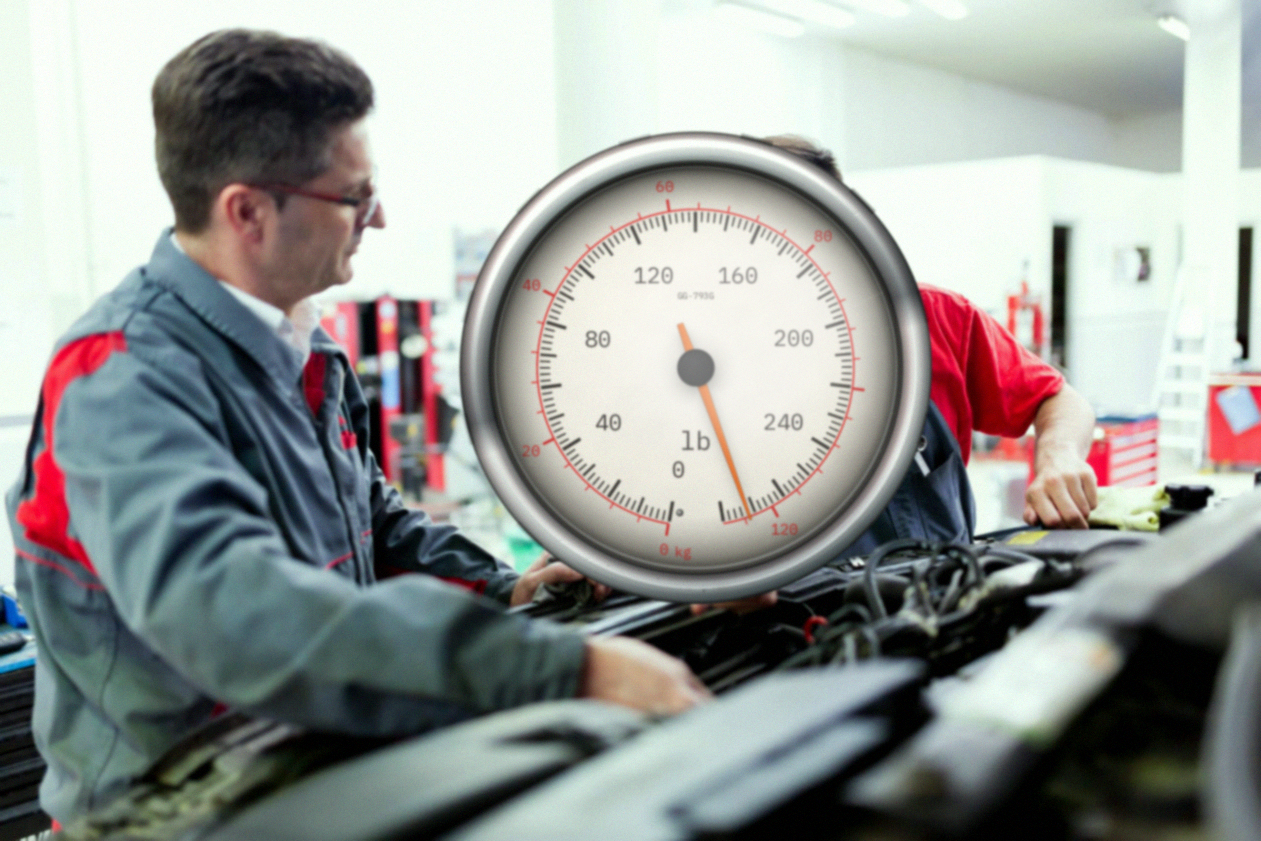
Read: 272,lb
